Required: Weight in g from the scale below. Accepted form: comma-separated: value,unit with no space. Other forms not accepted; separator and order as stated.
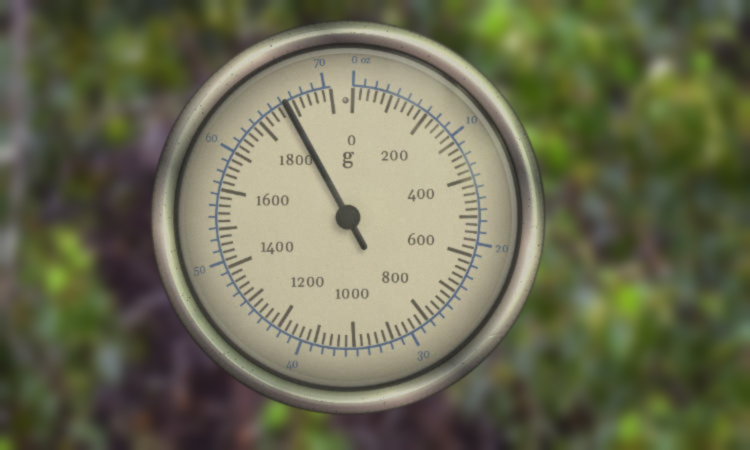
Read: 1880,g
